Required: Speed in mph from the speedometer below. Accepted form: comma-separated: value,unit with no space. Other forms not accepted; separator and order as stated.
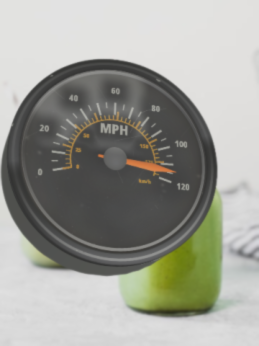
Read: 115,mph
